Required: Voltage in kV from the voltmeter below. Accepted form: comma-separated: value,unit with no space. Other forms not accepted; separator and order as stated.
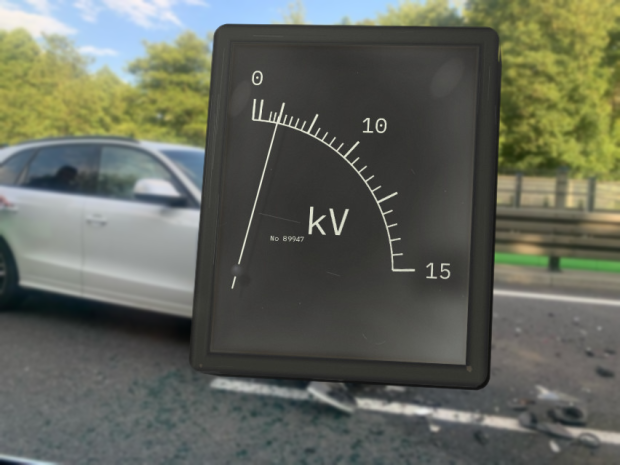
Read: 5,kV
